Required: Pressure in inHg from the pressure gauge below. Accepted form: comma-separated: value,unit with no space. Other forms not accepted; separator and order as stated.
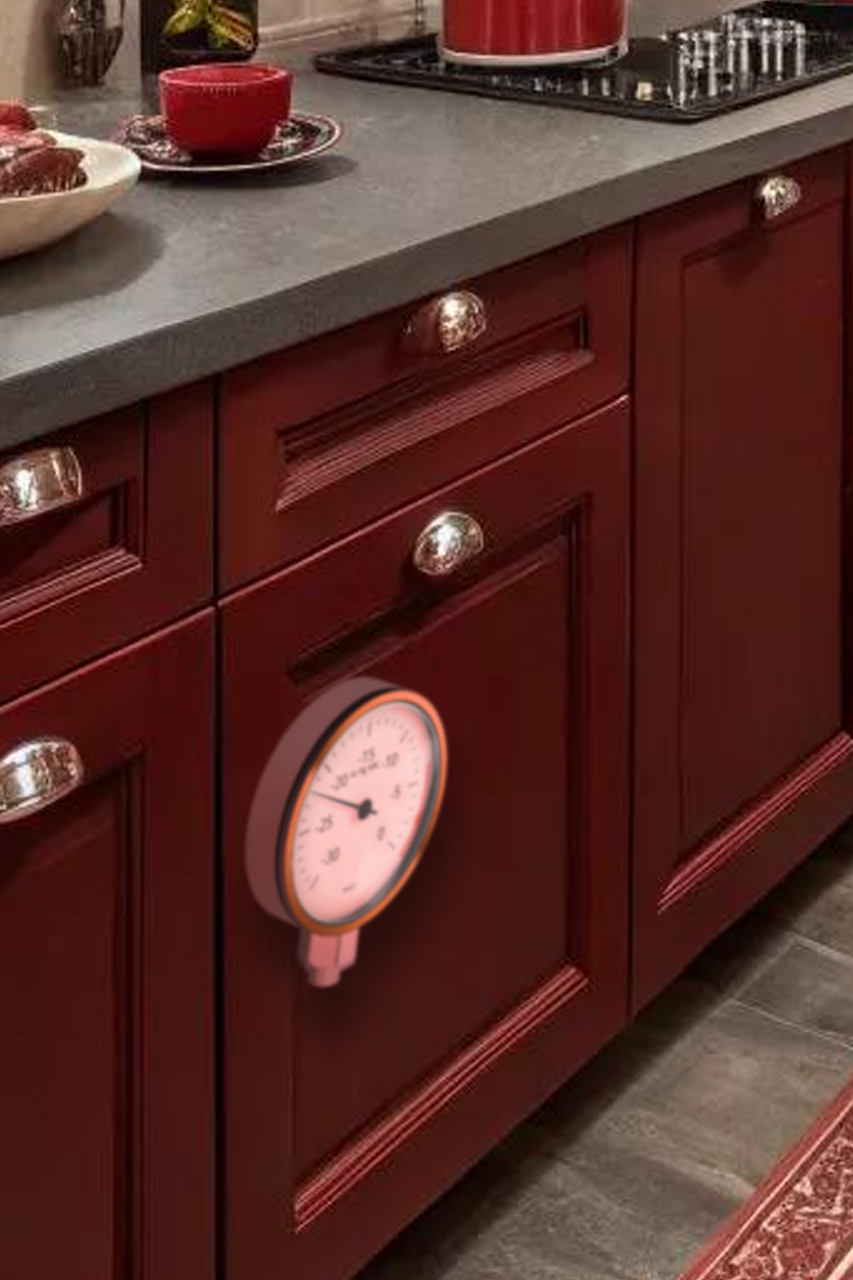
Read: -22,inHg
